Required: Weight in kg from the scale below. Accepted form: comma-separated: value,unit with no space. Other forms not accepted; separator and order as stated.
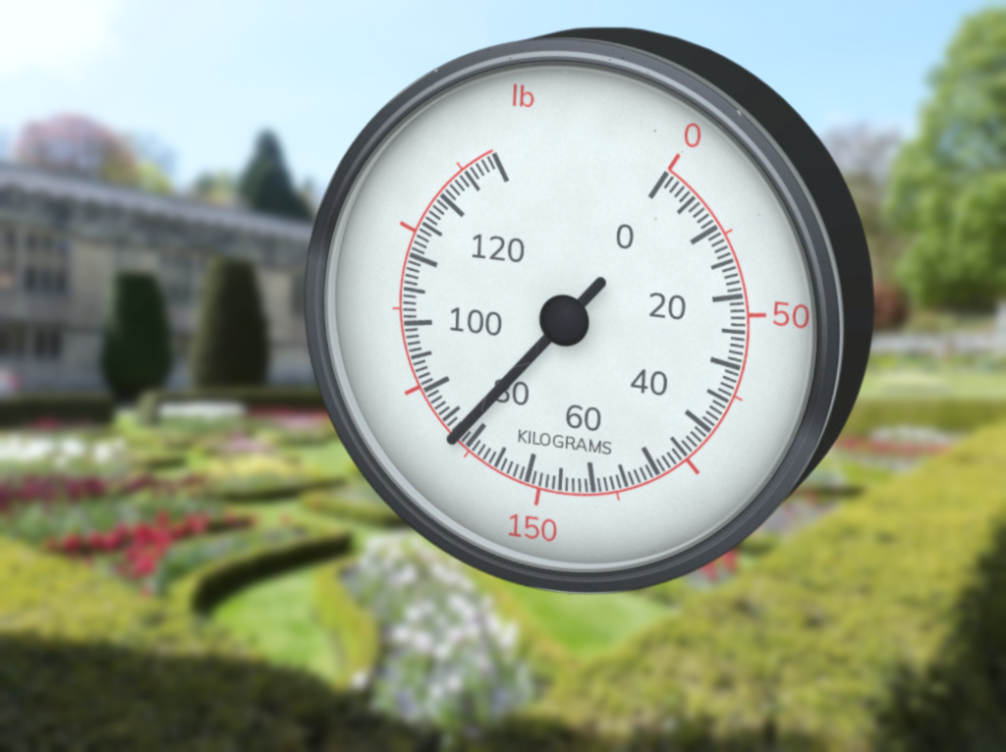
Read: 82,kg
